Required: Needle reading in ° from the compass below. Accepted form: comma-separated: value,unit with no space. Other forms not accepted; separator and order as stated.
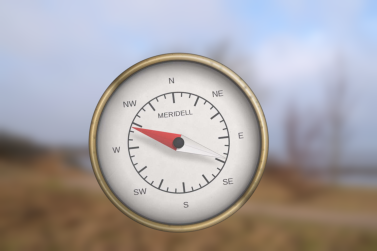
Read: 295,°
